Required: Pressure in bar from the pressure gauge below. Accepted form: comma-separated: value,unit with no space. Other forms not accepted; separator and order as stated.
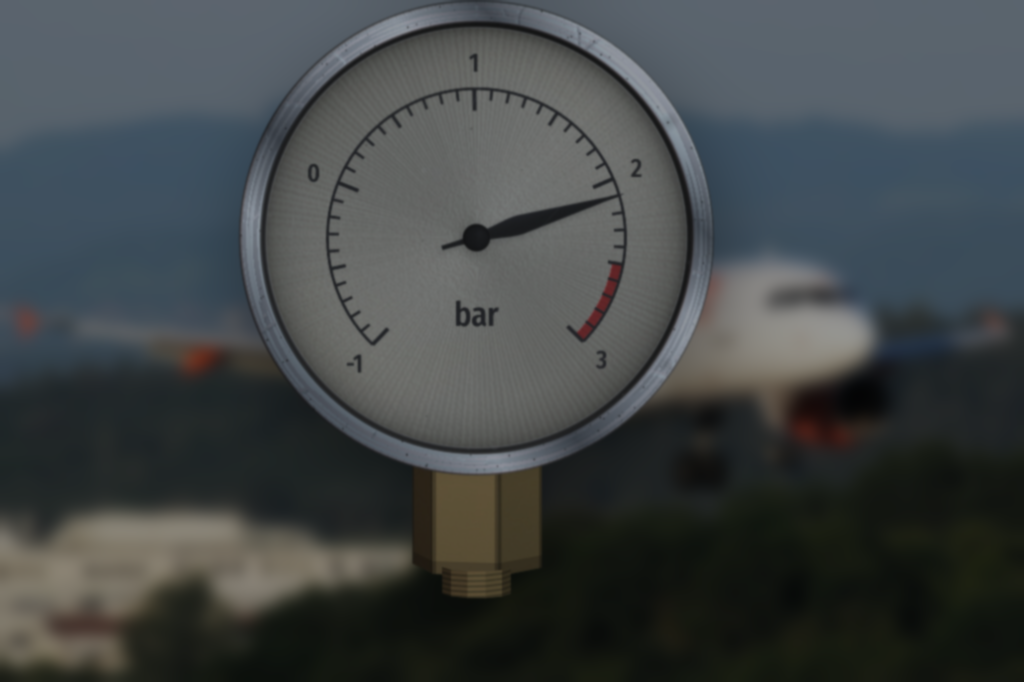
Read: 2.1,bar
